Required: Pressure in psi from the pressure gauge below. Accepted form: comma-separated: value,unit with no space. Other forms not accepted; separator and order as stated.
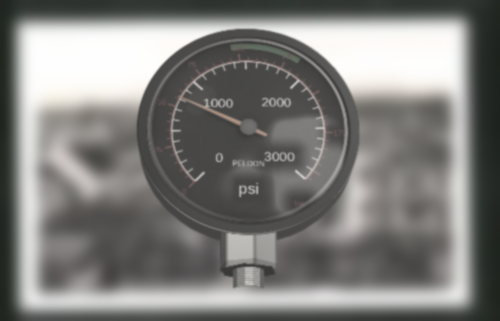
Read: 800,psi
